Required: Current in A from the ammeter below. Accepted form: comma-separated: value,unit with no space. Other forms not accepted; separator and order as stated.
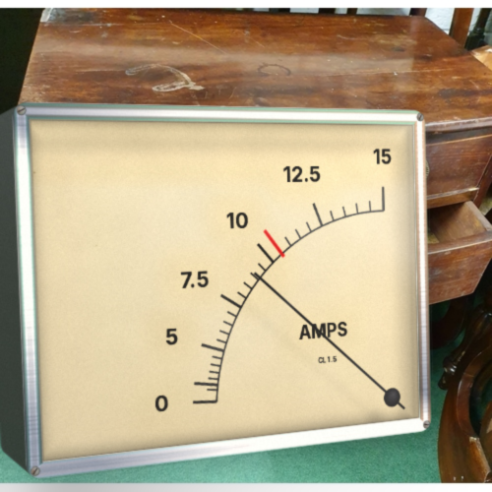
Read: 9,A
